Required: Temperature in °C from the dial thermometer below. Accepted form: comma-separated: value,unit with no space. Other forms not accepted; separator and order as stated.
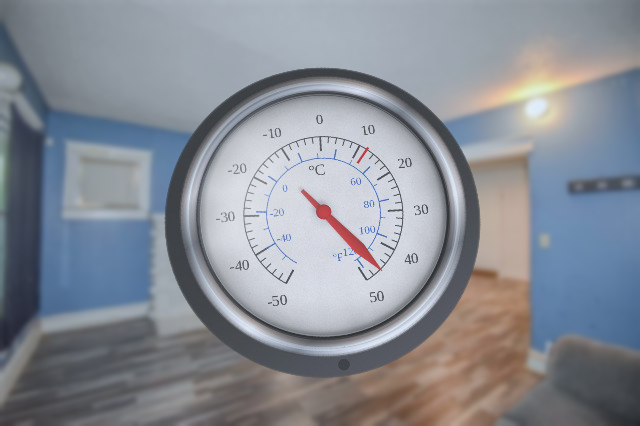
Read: 46,°C
